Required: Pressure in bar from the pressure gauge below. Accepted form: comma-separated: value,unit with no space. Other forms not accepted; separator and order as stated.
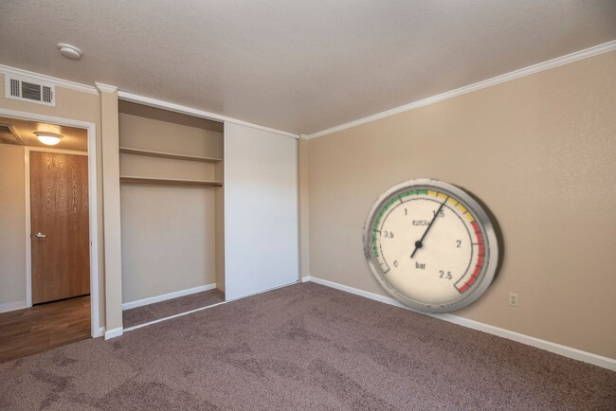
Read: 1.5,bar
